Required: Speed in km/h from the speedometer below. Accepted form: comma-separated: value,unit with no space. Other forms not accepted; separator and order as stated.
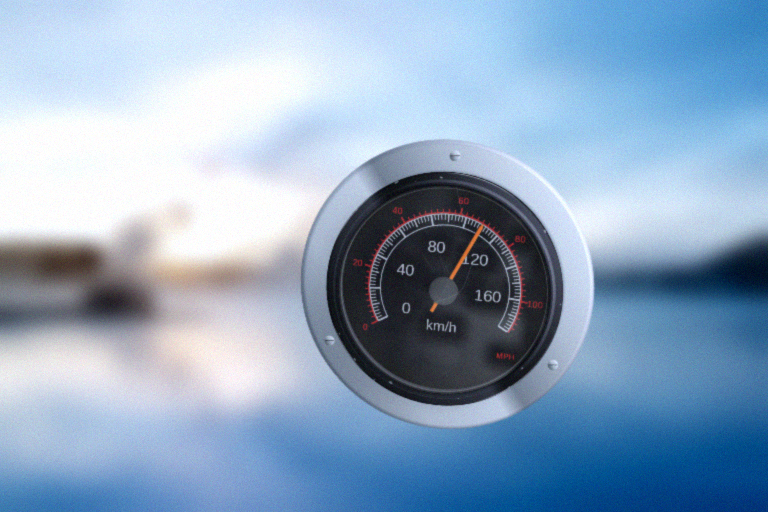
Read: 110,km/h
